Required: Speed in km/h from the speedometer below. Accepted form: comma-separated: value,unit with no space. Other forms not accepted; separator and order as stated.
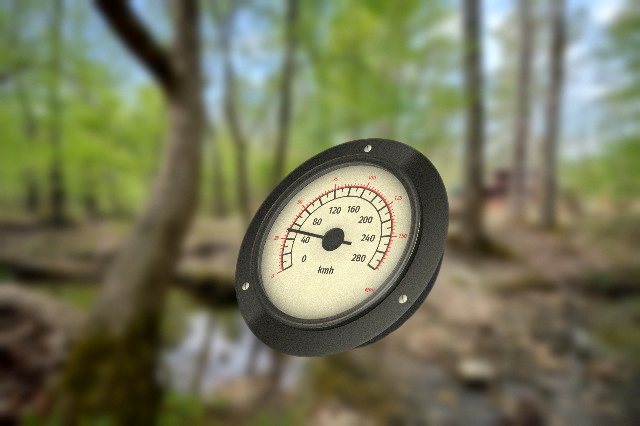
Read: 50,km/h
